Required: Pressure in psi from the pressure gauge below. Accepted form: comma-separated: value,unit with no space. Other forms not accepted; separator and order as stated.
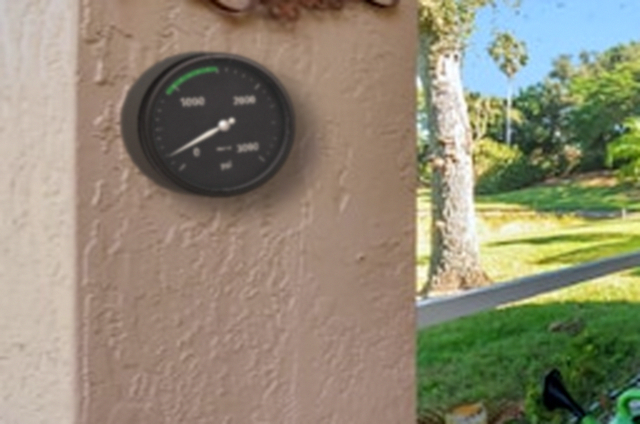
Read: 200,psi
